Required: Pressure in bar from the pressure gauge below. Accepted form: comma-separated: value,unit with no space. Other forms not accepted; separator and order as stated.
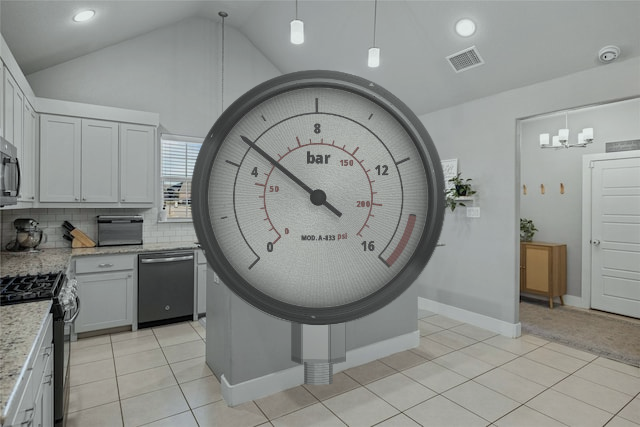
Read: 5,bar
